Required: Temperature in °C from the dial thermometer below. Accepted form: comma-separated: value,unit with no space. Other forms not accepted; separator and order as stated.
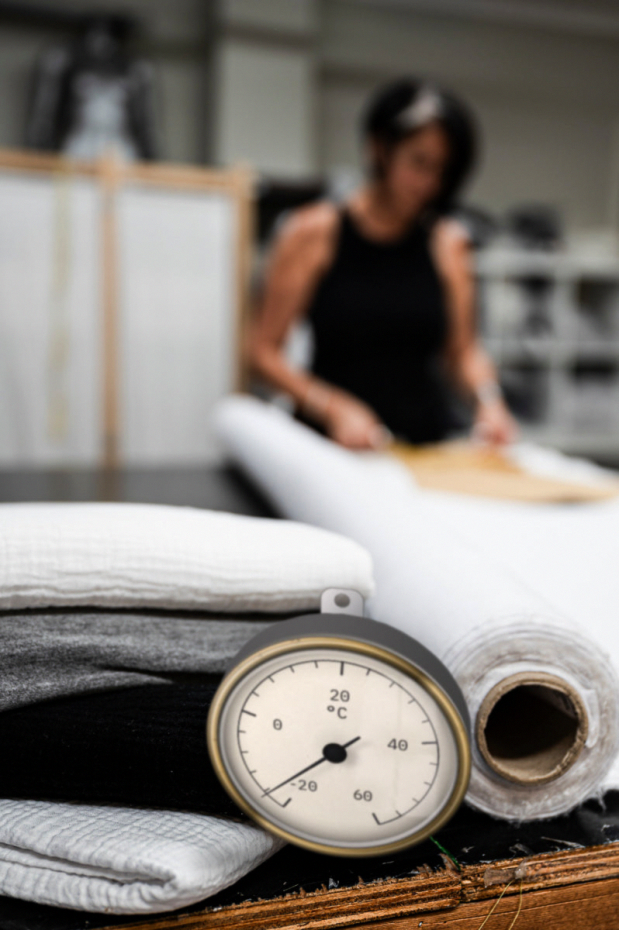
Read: -16,°C
